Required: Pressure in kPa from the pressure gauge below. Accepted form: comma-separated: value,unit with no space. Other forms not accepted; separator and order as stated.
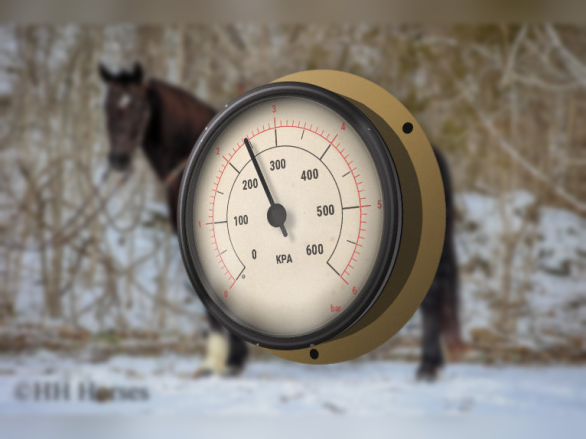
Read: 250,kPa
